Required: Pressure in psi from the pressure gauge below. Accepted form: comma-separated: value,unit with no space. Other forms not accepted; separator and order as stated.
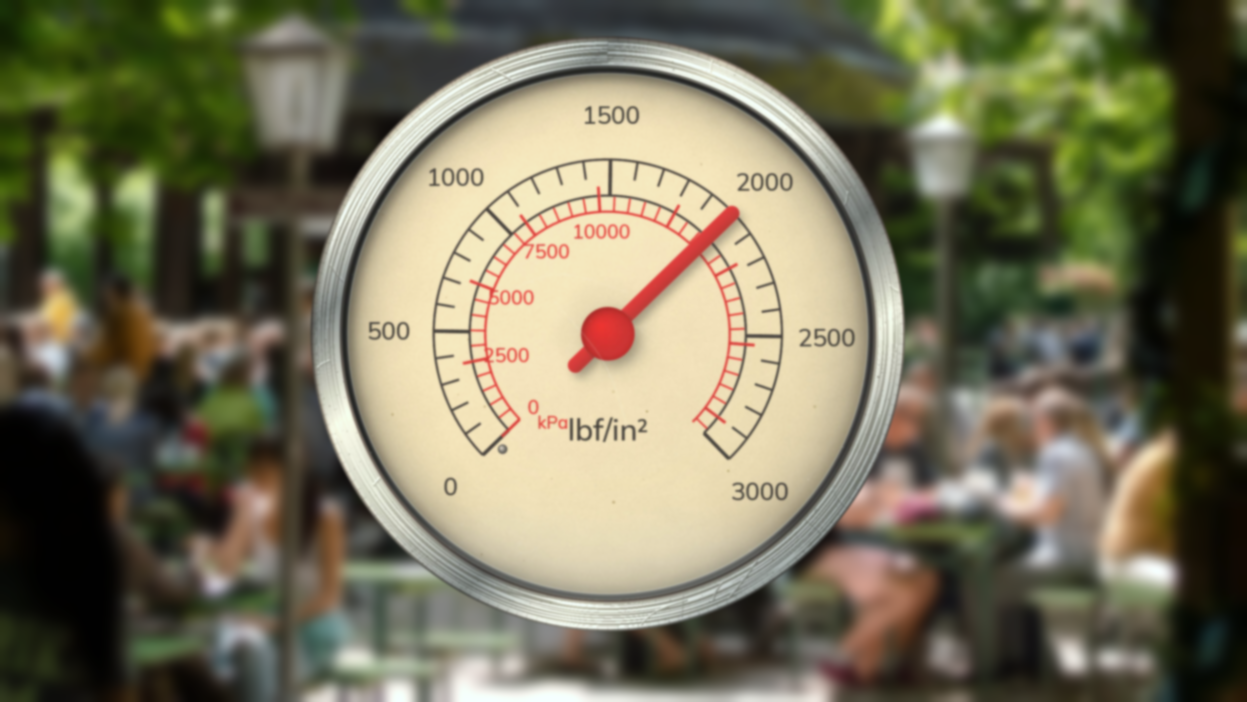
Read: 2000,psi
